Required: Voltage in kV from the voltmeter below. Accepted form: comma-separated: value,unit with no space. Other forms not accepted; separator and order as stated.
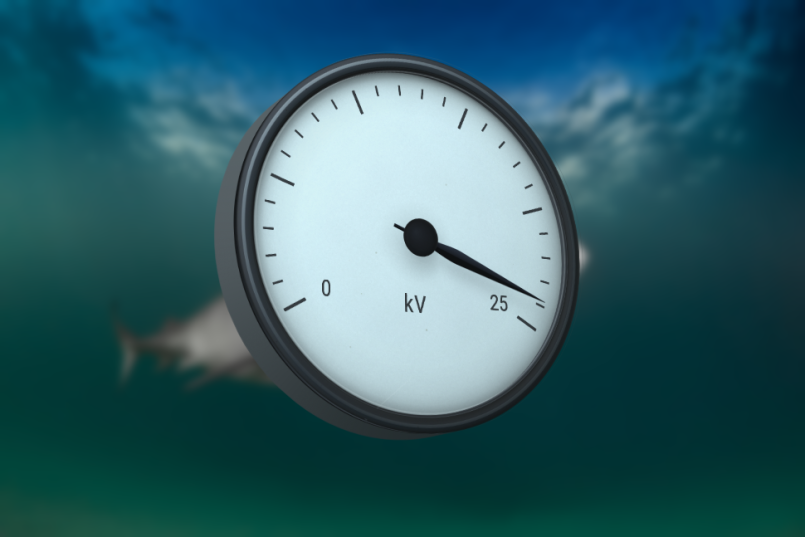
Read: 24,kV
